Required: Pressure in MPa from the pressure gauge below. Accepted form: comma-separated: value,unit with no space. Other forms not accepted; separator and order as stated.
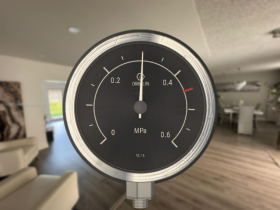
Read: 0.3,MPa
